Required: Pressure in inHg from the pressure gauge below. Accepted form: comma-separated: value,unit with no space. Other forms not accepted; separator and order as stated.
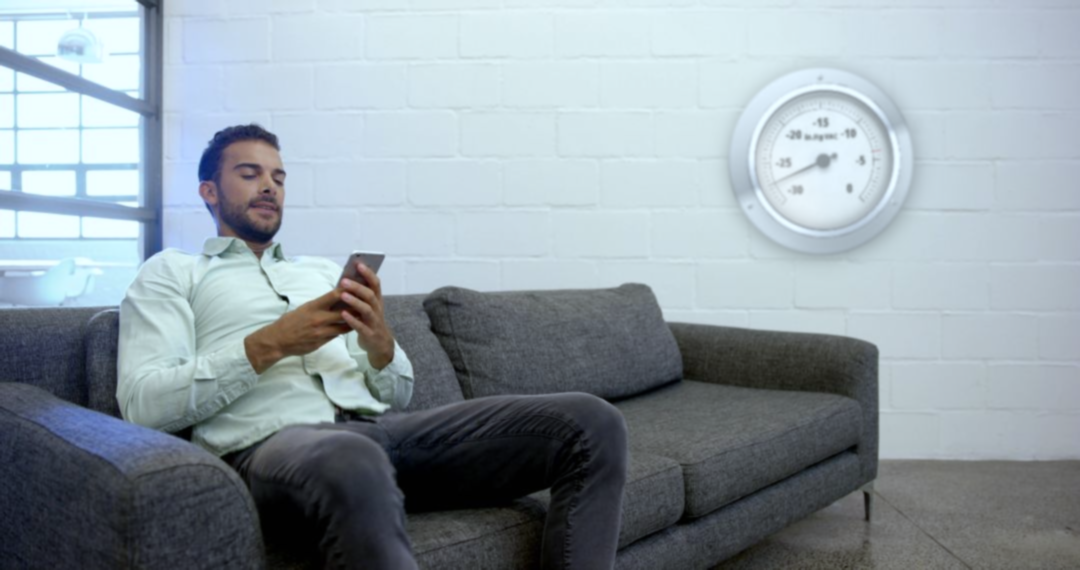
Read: -27.5,inHg
